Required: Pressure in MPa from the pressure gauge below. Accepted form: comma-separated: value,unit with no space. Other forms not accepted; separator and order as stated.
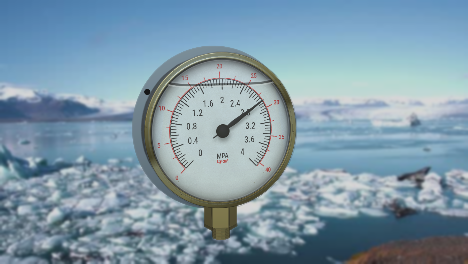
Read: 2.8,MPa
